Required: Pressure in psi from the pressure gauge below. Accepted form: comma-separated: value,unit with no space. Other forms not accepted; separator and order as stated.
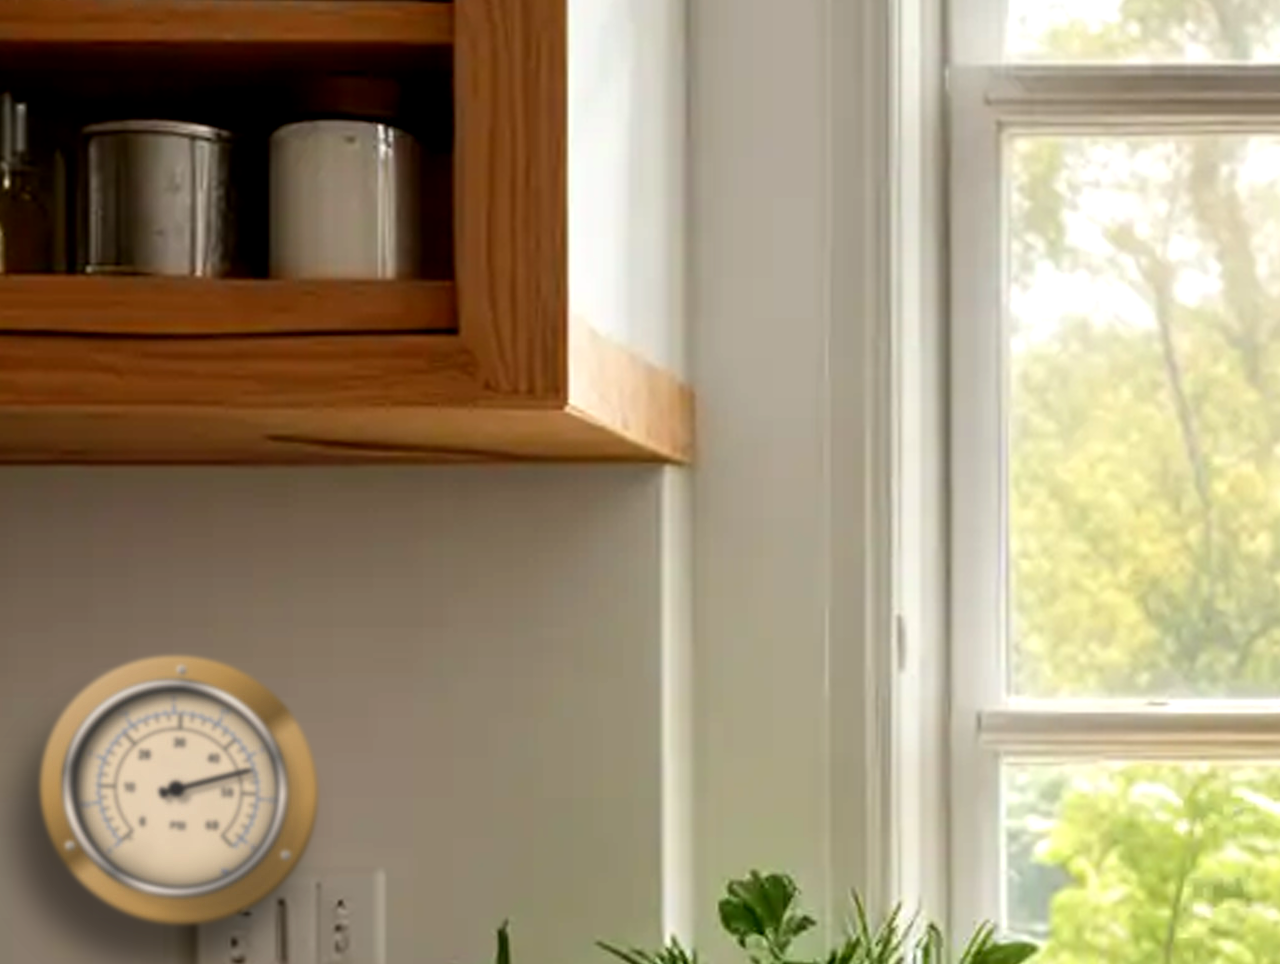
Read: 46,psi
